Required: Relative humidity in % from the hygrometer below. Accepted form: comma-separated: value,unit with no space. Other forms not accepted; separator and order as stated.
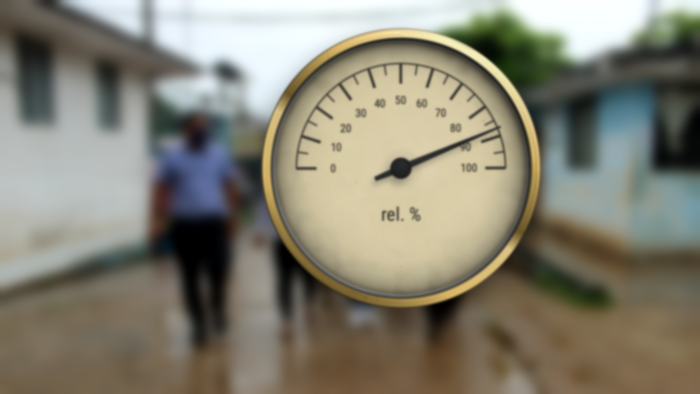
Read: 87.5,%
